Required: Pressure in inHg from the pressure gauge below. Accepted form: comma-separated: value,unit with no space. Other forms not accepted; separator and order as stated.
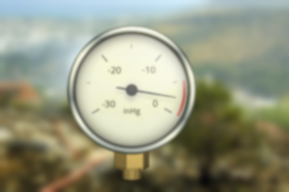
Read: -2.5,inHg
